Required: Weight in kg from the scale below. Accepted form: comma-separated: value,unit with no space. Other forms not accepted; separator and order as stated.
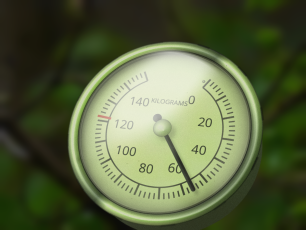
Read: 56,kg
